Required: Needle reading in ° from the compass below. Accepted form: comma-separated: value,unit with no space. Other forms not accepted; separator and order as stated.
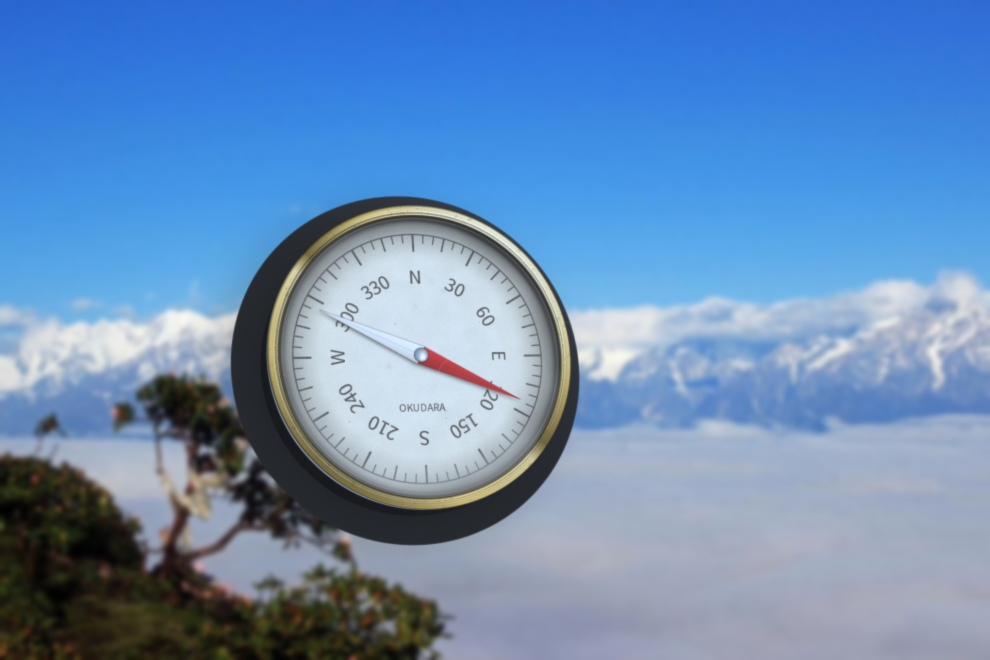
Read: 115,°
